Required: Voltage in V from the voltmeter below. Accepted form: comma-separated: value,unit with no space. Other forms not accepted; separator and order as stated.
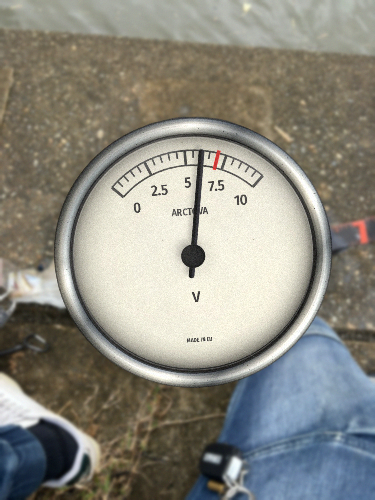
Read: 6,V
